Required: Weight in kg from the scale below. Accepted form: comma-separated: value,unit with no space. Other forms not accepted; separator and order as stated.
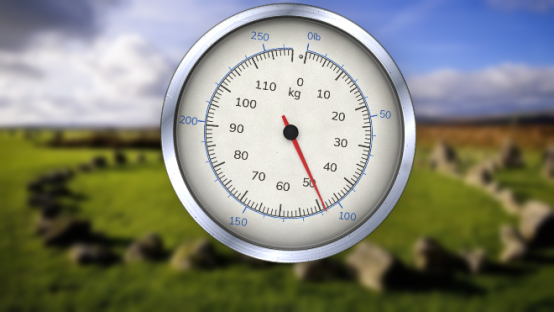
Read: 49,kg
